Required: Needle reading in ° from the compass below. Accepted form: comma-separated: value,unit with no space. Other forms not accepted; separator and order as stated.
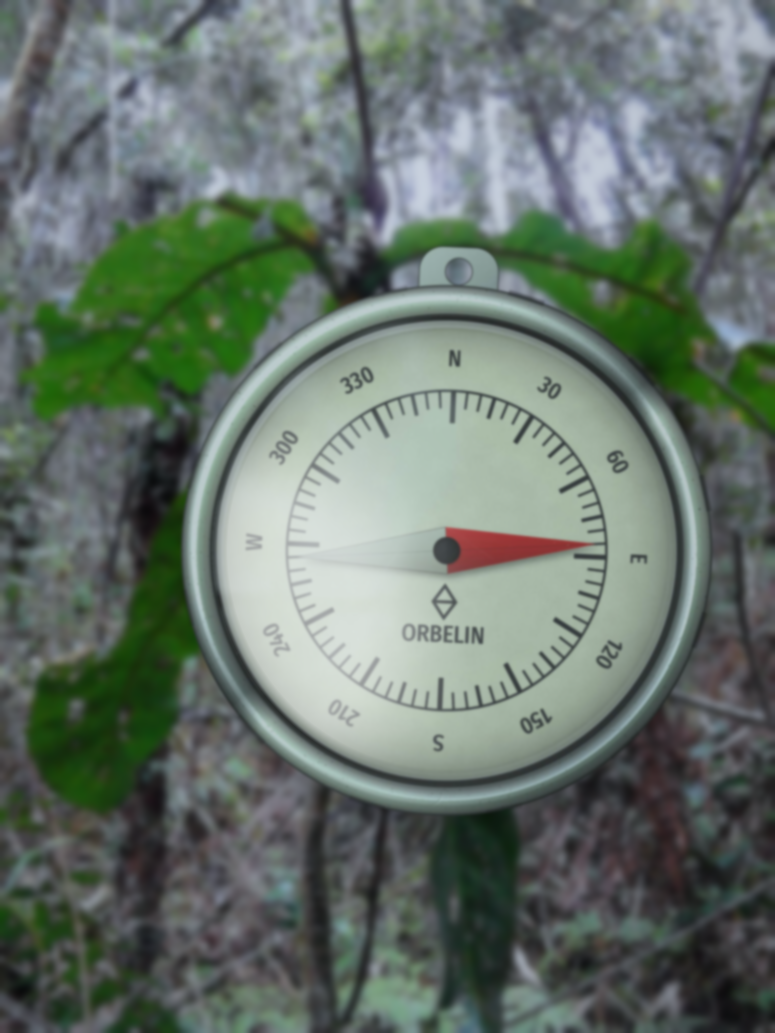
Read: 85,°
